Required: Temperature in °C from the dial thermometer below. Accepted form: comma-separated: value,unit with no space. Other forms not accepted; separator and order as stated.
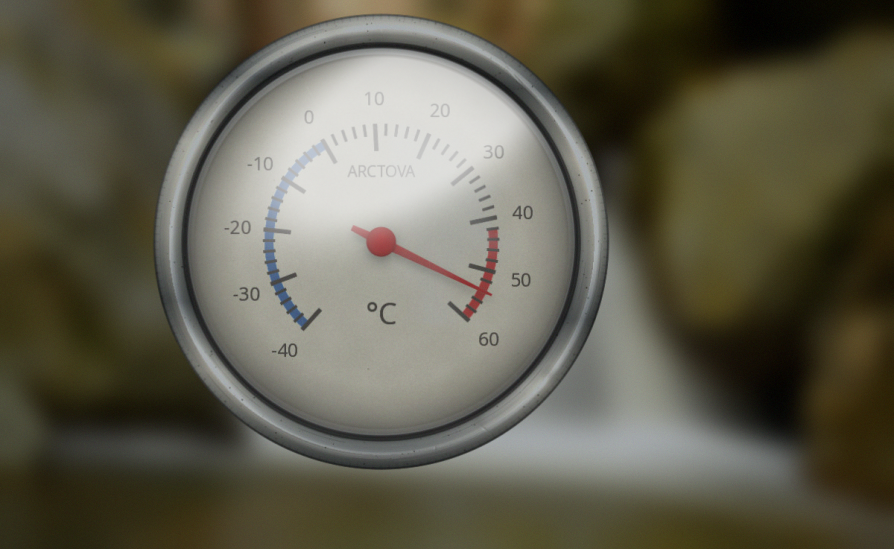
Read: 54,°C
